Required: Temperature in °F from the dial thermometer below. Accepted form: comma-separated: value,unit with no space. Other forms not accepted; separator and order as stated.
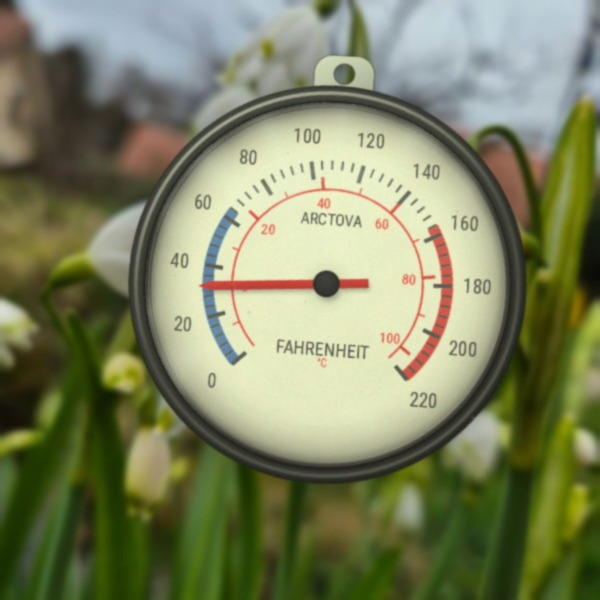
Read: 32,°F
